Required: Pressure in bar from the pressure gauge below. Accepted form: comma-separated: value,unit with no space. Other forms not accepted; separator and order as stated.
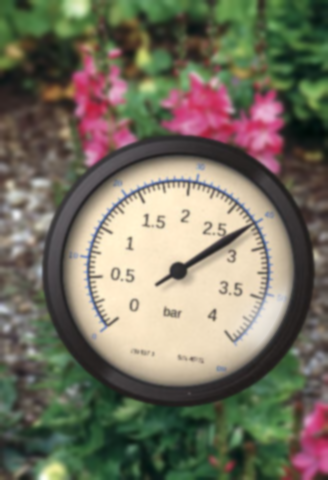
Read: 2.75,bar
